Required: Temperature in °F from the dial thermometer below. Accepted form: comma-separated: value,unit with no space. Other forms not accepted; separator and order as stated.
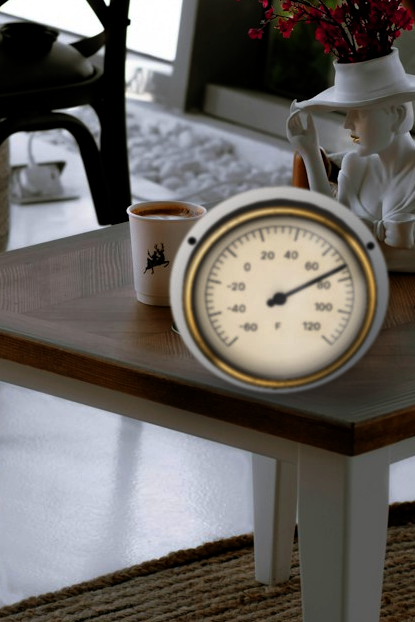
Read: 72,°F
